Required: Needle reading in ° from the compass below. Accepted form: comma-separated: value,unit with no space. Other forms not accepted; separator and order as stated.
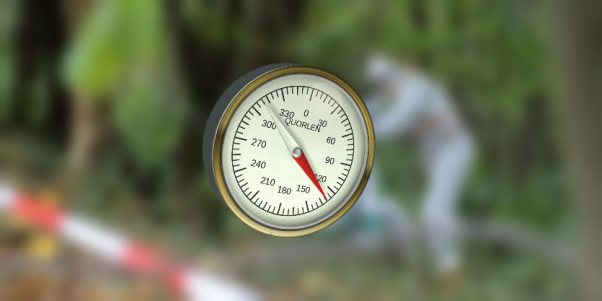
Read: 130,°
